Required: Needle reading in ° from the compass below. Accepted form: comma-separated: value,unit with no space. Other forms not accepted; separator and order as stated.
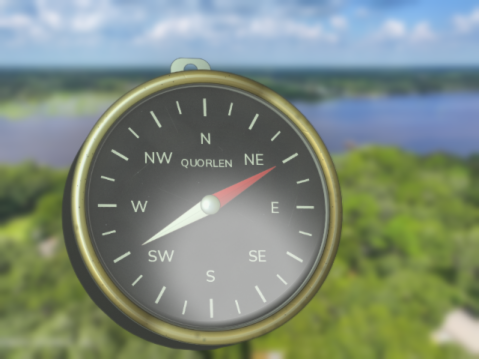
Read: 60,°
